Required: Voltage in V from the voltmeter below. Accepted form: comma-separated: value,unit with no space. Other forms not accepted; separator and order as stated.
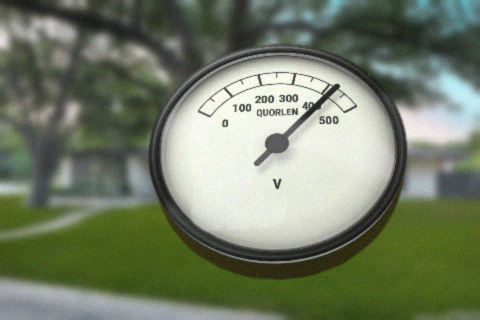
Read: 425,V
